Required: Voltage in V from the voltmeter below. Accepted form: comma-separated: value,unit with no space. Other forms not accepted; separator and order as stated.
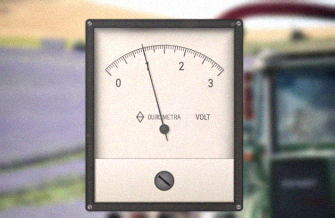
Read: 1,V
